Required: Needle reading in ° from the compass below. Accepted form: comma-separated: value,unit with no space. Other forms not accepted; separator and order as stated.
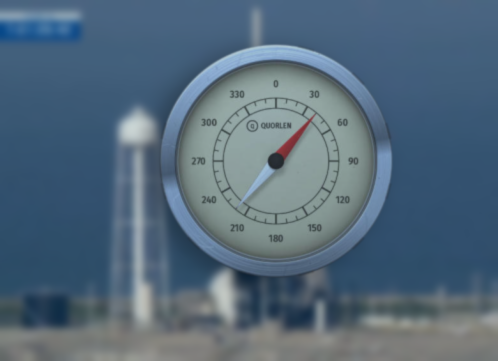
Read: 40,°
